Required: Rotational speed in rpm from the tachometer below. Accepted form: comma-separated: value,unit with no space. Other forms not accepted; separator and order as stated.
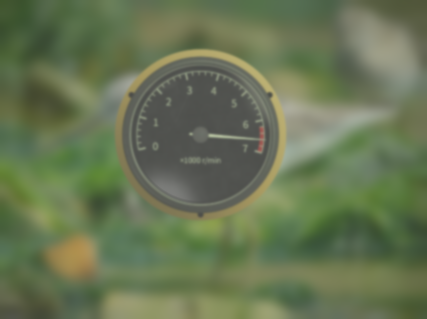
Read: 6600,rpm
